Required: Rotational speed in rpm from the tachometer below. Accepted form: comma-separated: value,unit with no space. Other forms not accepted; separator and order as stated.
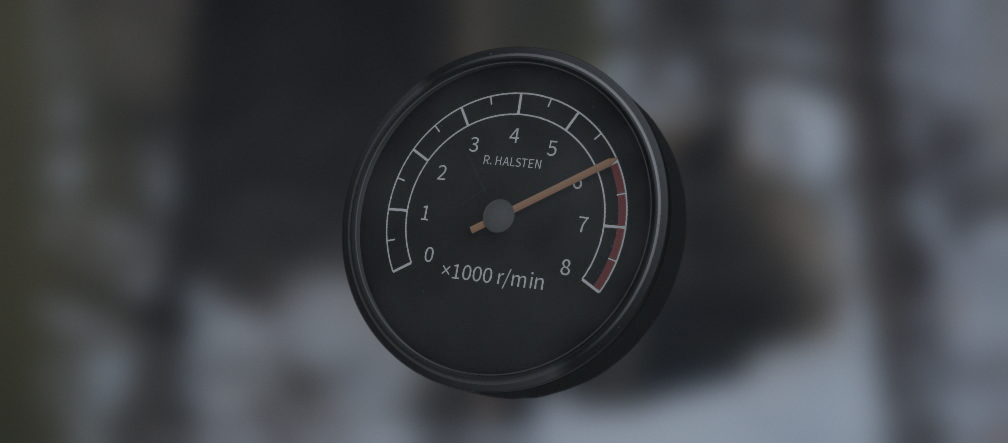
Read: 6000,rpm
